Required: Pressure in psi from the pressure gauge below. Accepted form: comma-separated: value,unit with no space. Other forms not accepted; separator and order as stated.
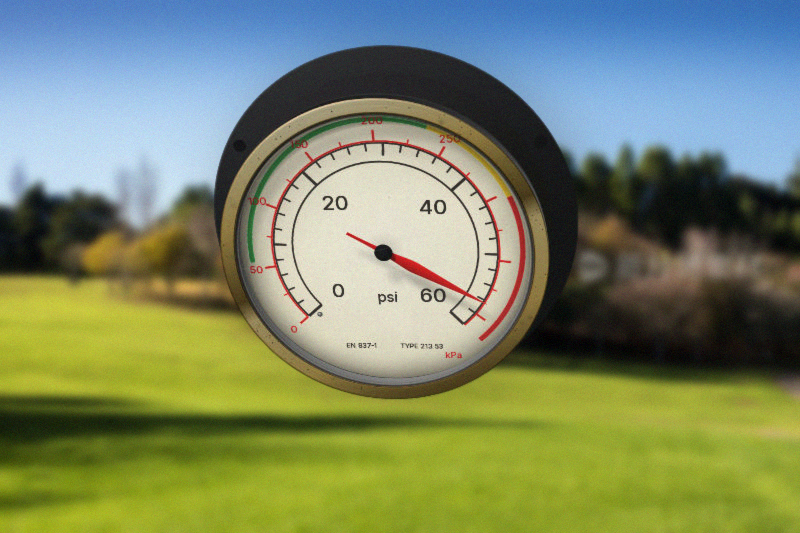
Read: 56,psi
